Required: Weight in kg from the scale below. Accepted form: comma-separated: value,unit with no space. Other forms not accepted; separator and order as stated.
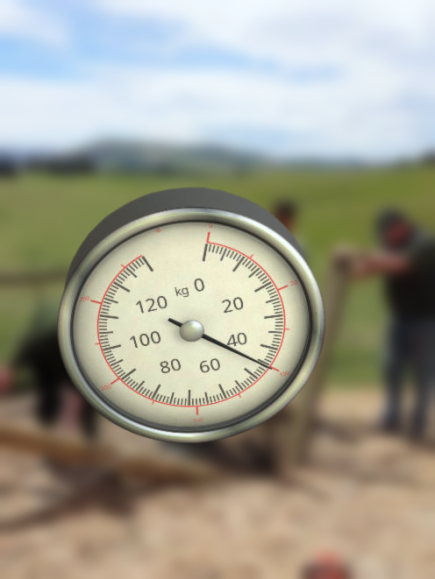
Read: 45,kg
